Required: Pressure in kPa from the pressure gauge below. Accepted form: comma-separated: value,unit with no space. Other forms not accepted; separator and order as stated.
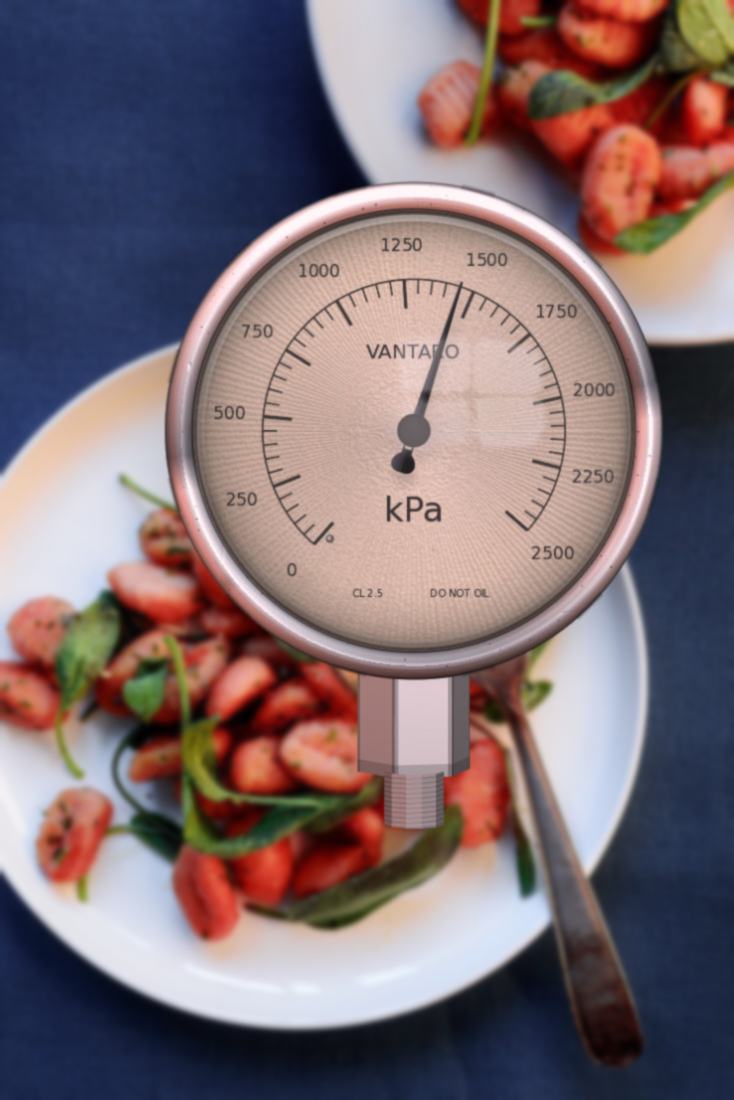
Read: 1450,kPa
